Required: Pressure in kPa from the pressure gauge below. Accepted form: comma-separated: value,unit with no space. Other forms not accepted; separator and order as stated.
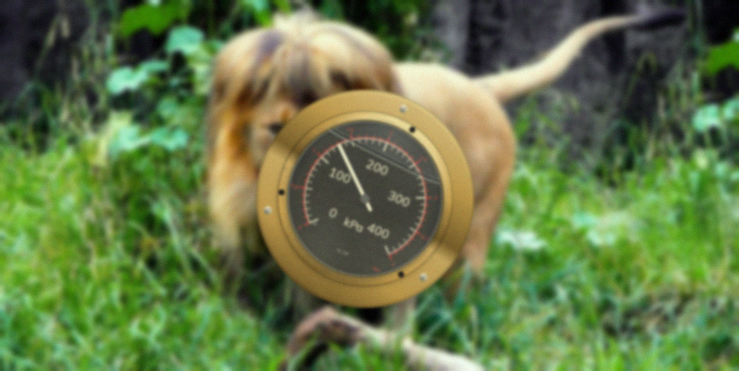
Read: 130,kPa
